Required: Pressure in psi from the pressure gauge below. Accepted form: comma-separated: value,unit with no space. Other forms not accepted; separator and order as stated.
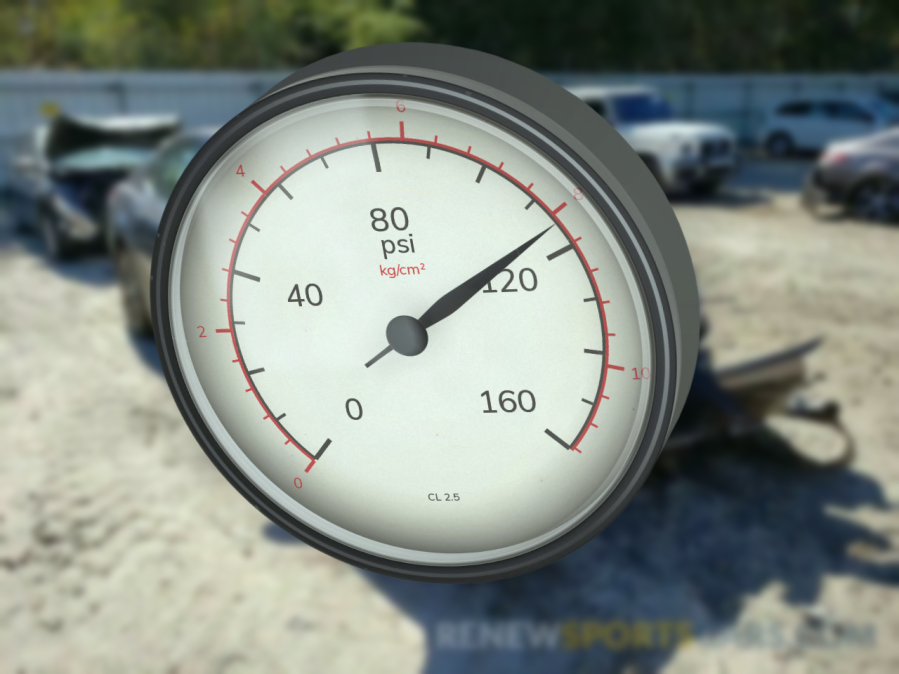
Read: 115,psi
